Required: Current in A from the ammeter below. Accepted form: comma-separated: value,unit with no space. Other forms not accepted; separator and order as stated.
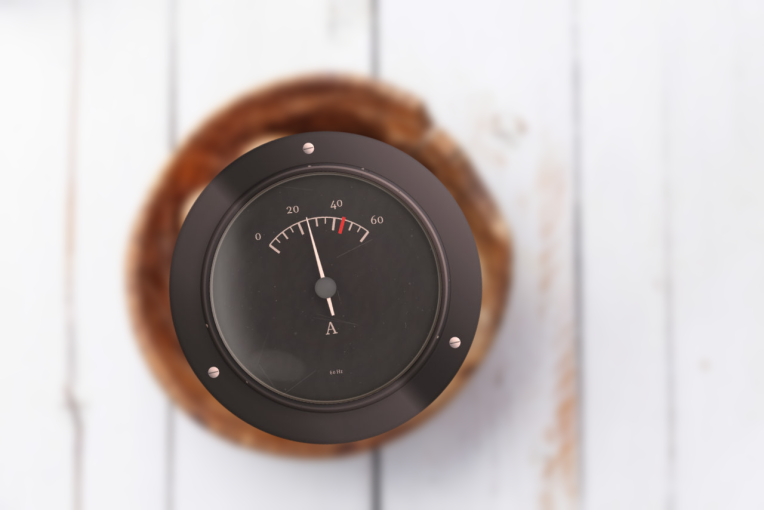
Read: 25,A
